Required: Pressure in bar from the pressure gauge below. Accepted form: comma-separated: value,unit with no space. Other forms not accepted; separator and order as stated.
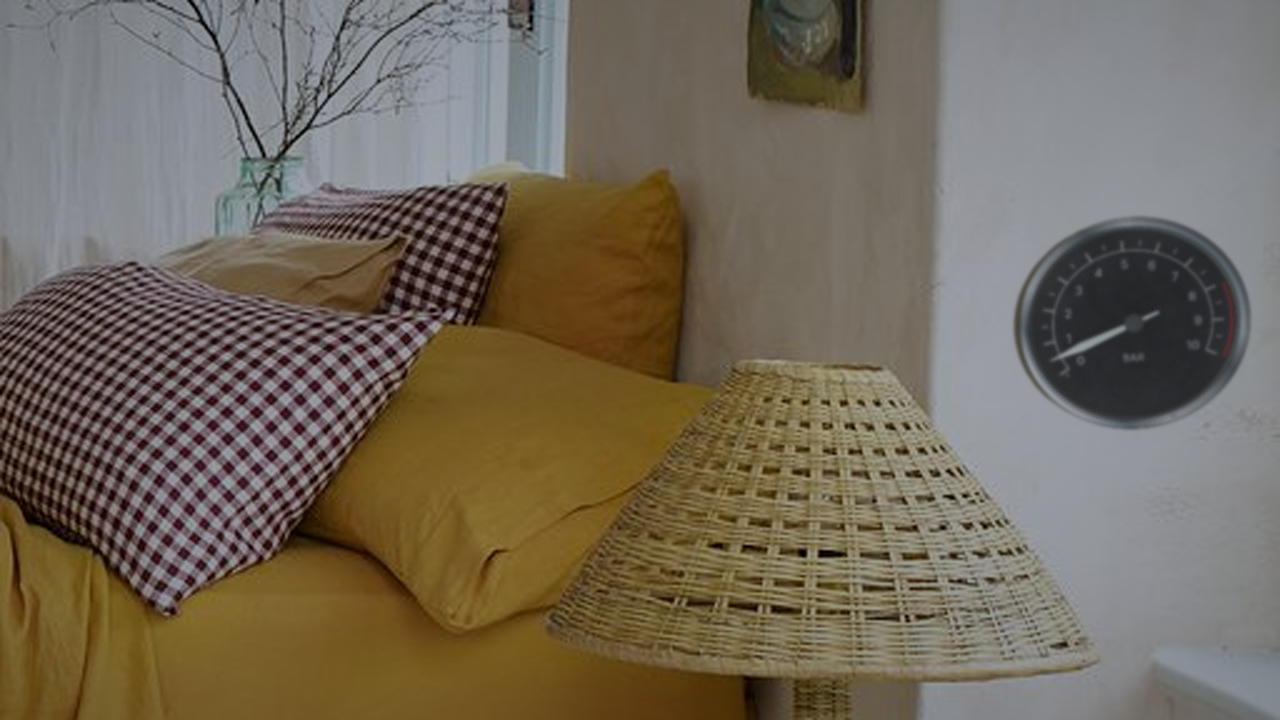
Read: 0.5,bar
